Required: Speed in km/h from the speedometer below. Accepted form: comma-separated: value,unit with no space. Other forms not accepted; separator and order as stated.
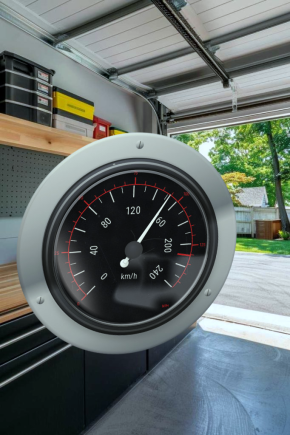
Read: 150,km/h
